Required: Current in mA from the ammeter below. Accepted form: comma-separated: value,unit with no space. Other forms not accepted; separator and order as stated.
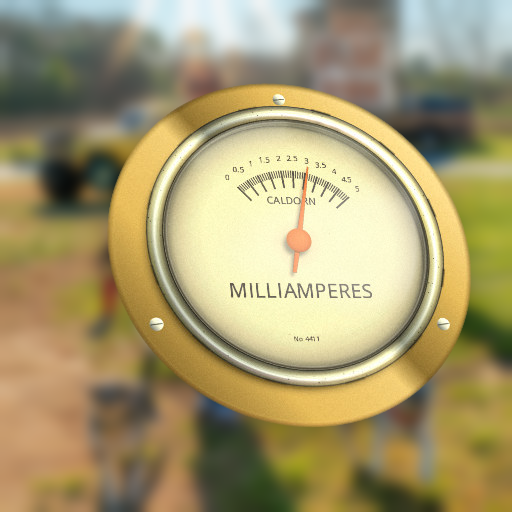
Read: 3,mA
